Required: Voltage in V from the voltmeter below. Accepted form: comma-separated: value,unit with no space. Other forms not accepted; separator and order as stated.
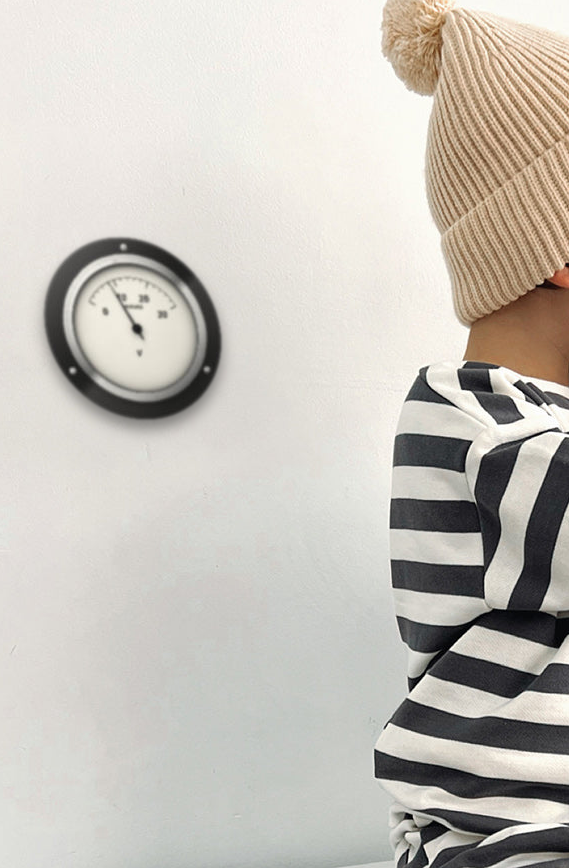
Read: 8,V
